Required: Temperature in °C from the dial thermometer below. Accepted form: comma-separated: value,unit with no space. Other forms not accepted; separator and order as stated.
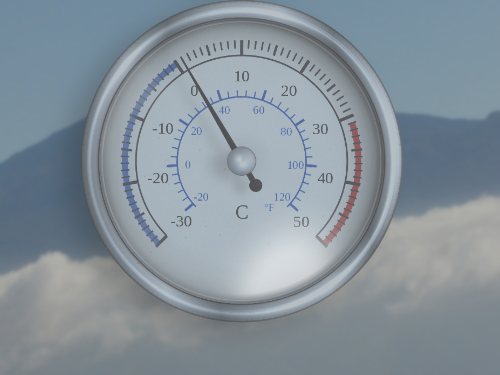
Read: 1,°C
